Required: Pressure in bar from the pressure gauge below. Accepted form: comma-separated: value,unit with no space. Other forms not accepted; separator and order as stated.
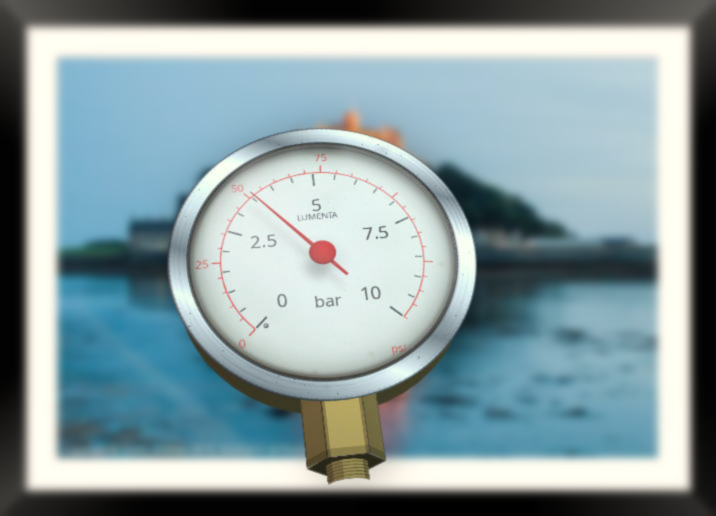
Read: 3.5,bar
